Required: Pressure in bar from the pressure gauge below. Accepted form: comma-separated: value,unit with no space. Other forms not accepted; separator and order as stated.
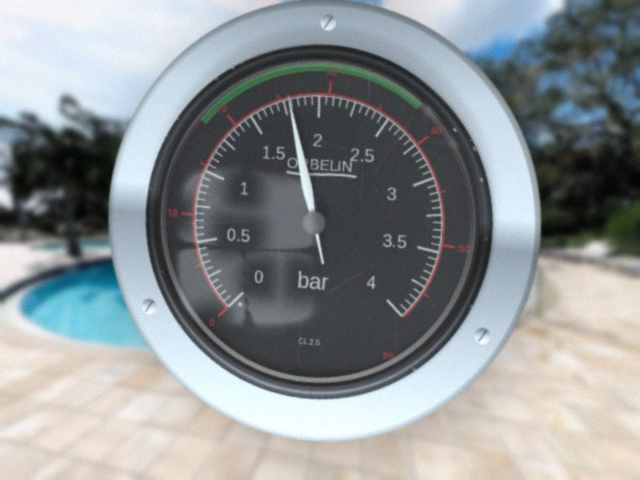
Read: 1.8,bar
